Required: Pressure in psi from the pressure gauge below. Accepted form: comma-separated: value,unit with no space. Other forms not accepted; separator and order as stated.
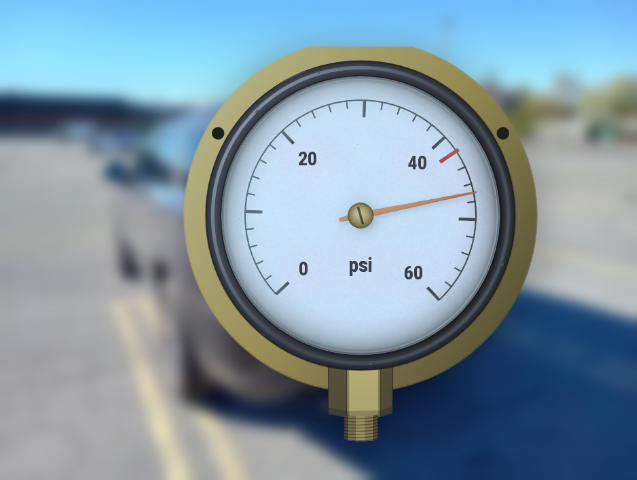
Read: 47,psi
